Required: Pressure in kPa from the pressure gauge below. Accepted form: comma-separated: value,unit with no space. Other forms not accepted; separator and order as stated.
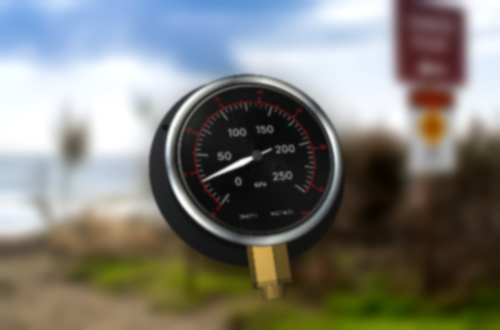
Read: 25,kPa
